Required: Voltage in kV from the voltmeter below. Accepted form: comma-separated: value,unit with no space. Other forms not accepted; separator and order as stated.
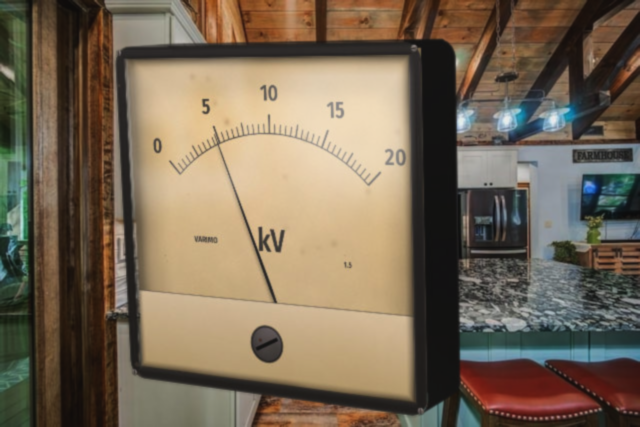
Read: 5,kV
